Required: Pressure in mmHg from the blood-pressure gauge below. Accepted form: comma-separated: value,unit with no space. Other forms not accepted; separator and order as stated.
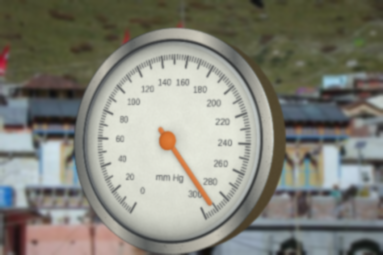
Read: 290,mmHg
